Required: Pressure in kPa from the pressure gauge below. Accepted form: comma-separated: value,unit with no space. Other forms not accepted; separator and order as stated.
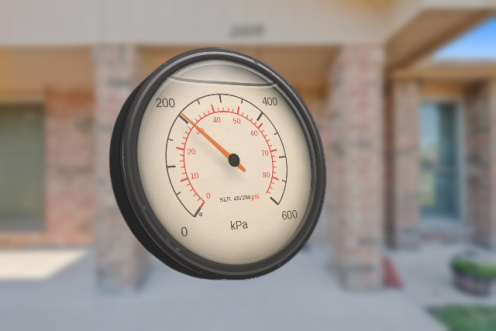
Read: 200,kPa
